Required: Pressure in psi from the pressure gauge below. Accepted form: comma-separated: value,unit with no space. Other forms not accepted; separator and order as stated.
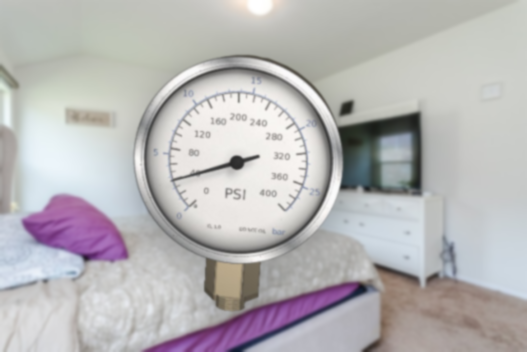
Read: 40,psi
